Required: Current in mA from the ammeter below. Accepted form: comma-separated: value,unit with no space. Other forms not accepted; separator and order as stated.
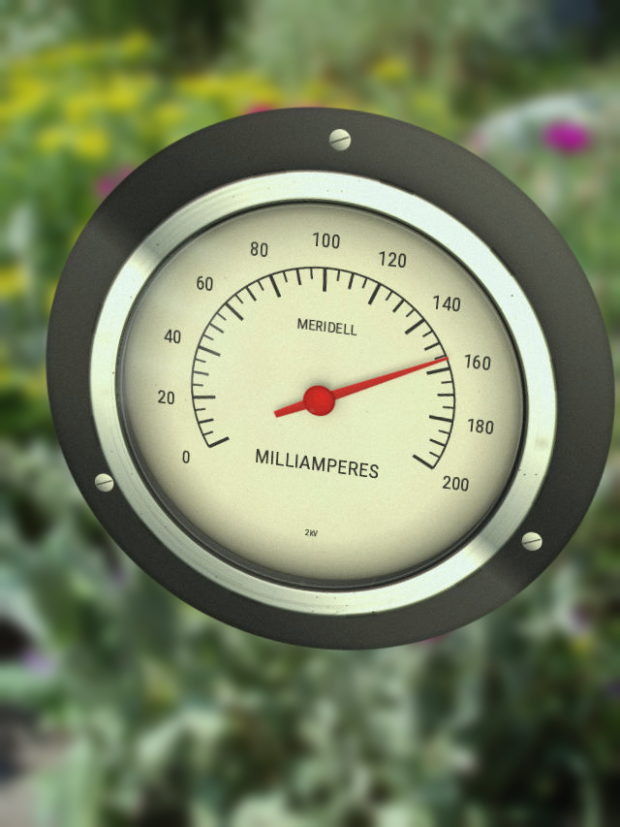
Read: 155,mA
